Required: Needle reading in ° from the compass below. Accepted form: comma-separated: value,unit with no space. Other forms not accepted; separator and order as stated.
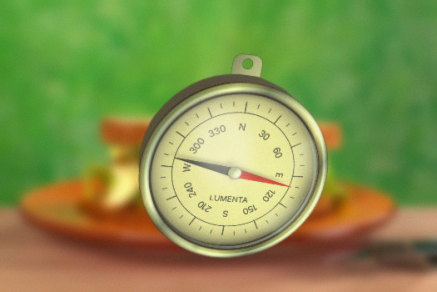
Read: 100,°
